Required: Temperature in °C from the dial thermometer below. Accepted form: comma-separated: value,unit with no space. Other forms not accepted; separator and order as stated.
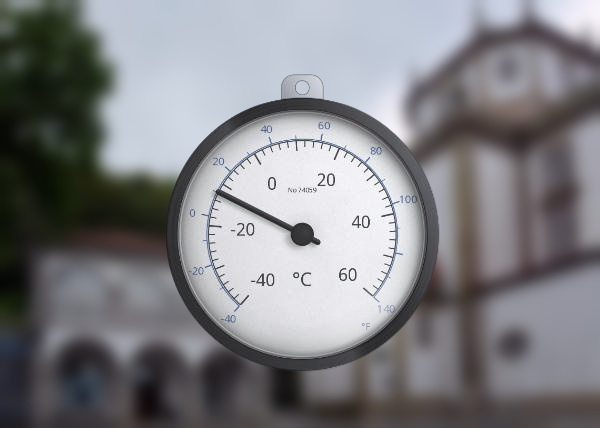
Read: -12,°C
